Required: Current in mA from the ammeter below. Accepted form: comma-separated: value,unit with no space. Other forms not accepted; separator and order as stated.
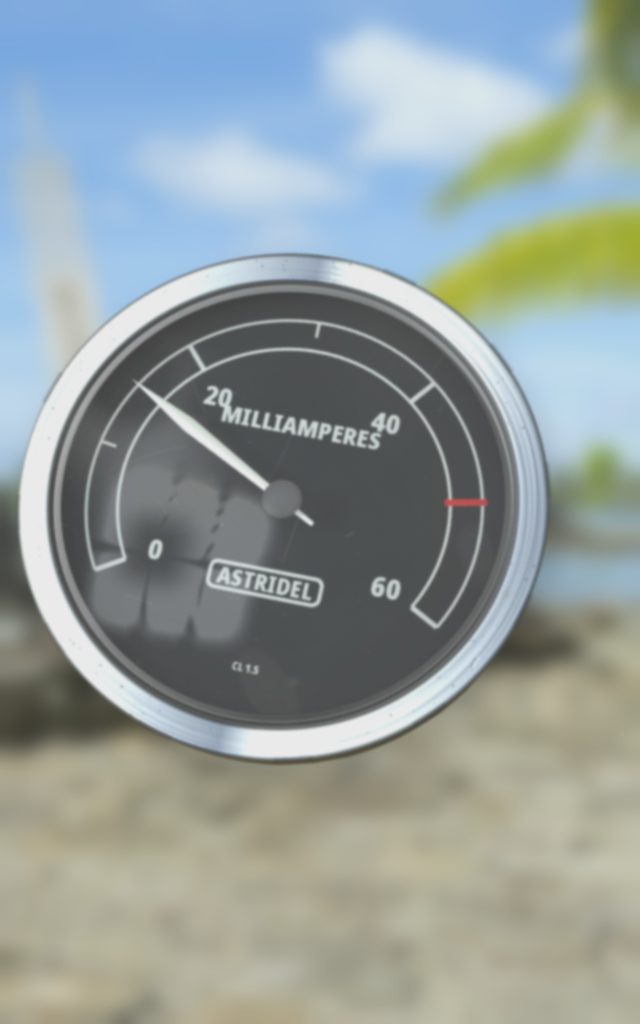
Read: 15,mA
